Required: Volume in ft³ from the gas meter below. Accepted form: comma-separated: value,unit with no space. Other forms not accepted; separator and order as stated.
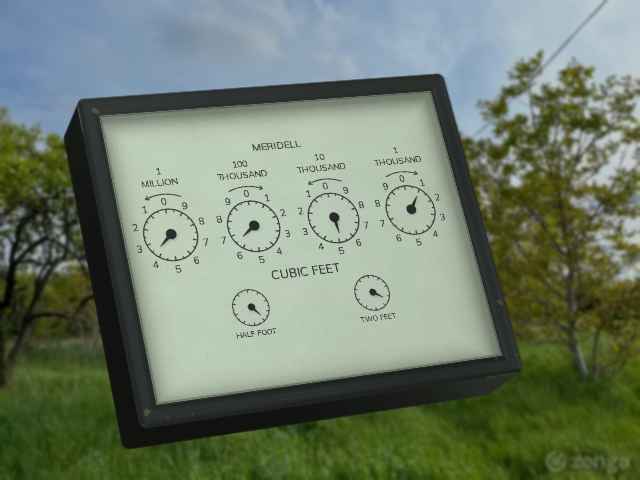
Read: 365100,ft³
